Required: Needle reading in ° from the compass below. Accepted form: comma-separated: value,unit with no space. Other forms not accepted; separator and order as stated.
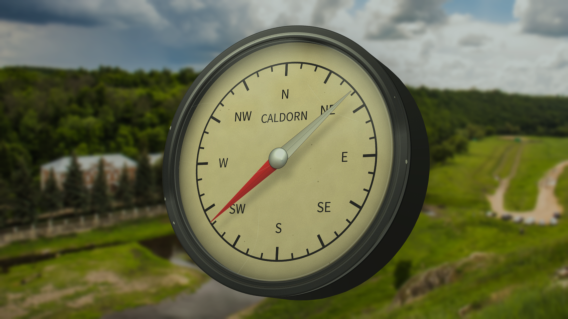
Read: 230,°
